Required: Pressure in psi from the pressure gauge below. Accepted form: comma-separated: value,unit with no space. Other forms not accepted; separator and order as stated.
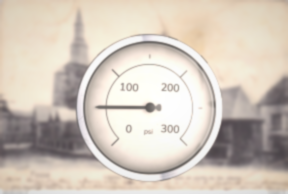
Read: 50,psi
